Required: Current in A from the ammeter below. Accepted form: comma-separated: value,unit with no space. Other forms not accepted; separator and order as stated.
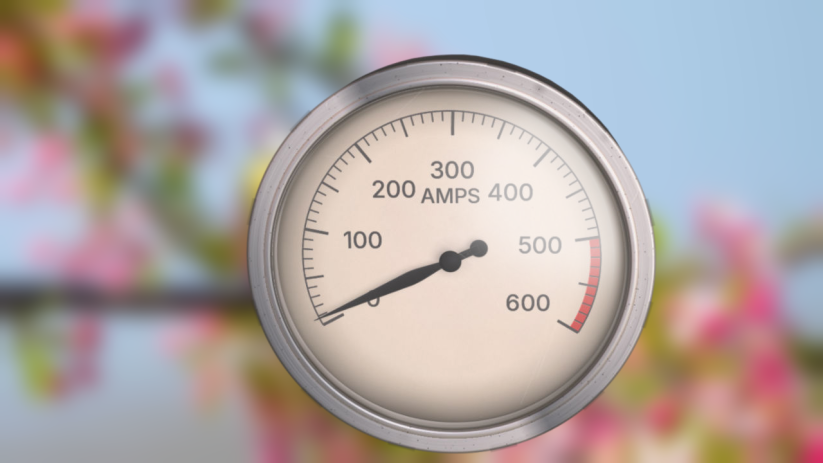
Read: 10,A
